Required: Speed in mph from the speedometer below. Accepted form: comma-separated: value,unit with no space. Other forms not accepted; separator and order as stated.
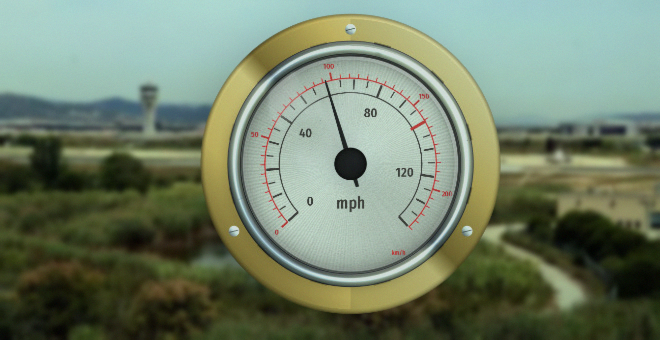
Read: 60,mph
